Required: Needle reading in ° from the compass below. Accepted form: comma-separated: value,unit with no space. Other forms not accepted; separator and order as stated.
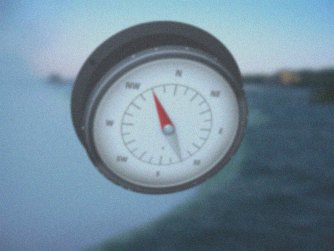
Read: 330,°
